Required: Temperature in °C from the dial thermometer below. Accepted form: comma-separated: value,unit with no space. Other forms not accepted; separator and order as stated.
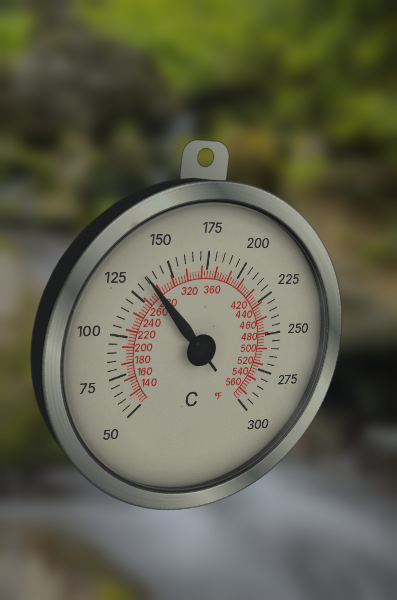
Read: 135,°C
